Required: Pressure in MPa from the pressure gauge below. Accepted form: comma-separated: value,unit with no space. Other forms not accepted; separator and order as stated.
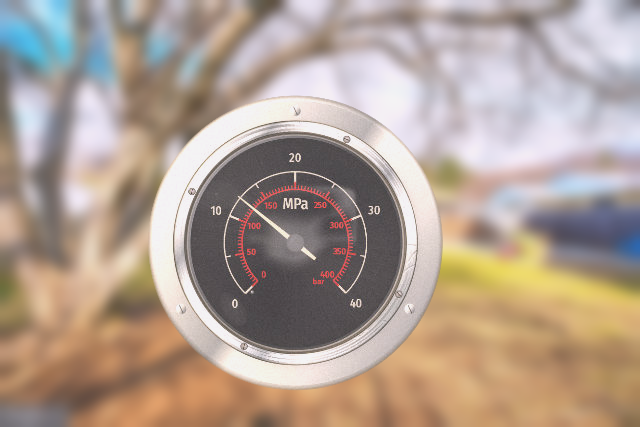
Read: 12.5,MPa
